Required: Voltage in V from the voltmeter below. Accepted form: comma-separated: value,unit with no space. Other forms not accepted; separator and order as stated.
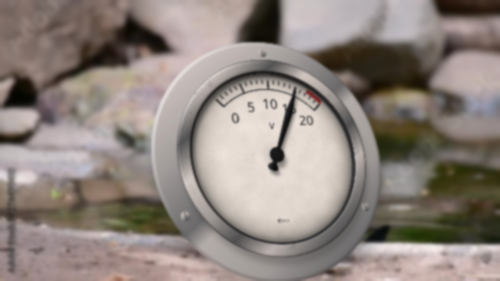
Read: 15,V
